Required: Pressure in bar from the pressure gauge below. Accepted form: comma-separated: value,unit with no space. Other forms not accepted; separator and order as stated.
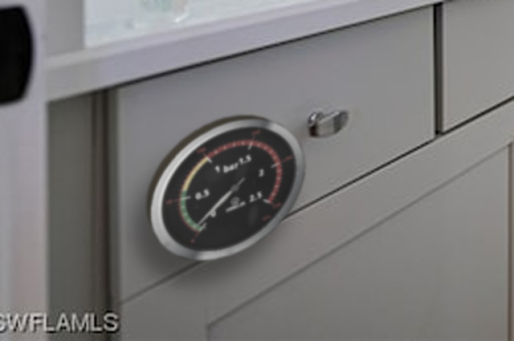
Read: 0.1,bar
